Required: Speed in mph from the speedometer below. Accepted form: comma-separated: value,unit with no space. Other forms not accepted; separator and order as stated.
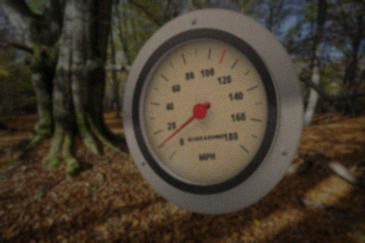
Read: 10,mph
